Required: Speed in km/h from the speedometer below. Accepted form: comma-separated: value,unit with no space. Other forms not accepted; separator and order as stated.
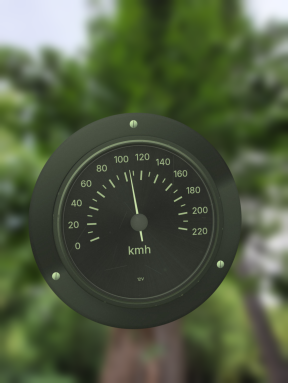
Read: 105,km/h
